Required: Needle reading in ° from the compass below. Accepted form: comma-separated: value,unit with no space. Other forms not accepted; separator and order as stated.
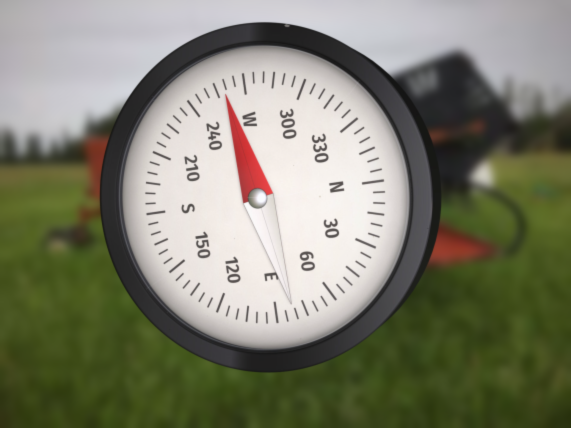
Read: 260,°
